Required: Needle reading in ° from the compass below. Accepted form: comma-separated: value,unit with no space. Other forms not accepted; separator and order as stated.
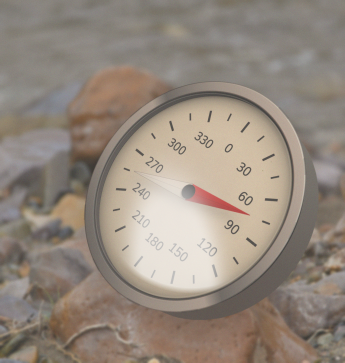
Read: 75,°
